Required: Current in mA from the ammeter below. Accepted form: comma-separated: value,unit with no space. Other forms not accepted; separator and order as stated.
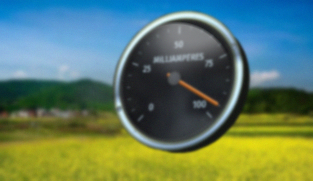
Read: 95,mA
